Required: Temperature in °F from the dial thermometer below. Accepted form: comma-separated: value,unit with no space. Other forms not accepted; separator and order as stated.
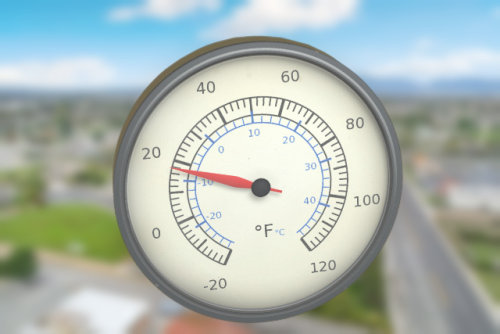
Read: 18,°F
